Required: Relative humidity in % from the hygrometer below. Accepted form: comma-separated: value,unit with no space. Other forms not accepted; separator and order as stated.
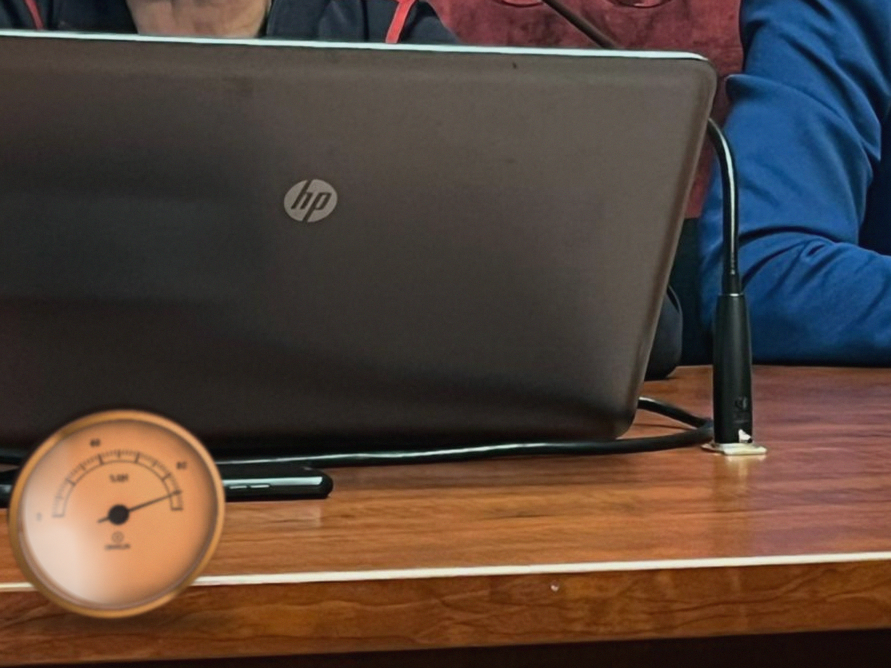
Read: 90,%
